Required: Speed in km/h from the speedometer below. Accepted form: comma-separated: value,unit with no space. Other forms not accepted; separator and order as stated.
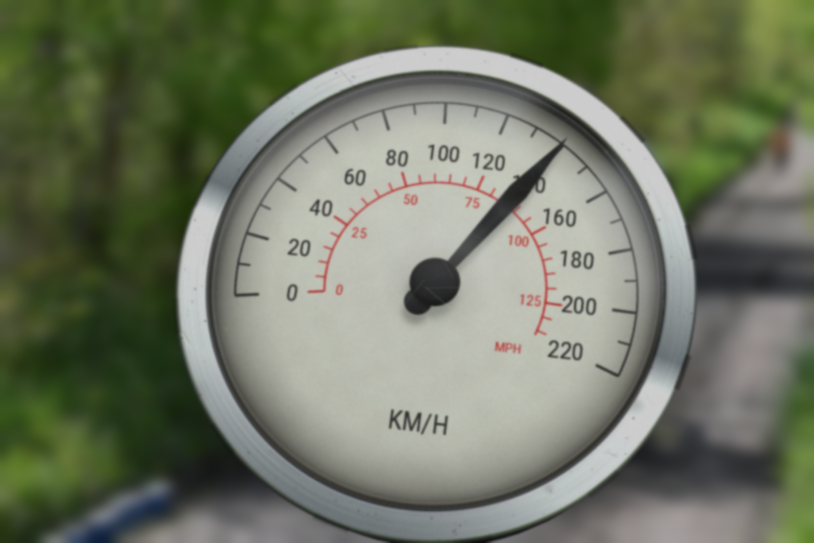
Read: 140,km/h
